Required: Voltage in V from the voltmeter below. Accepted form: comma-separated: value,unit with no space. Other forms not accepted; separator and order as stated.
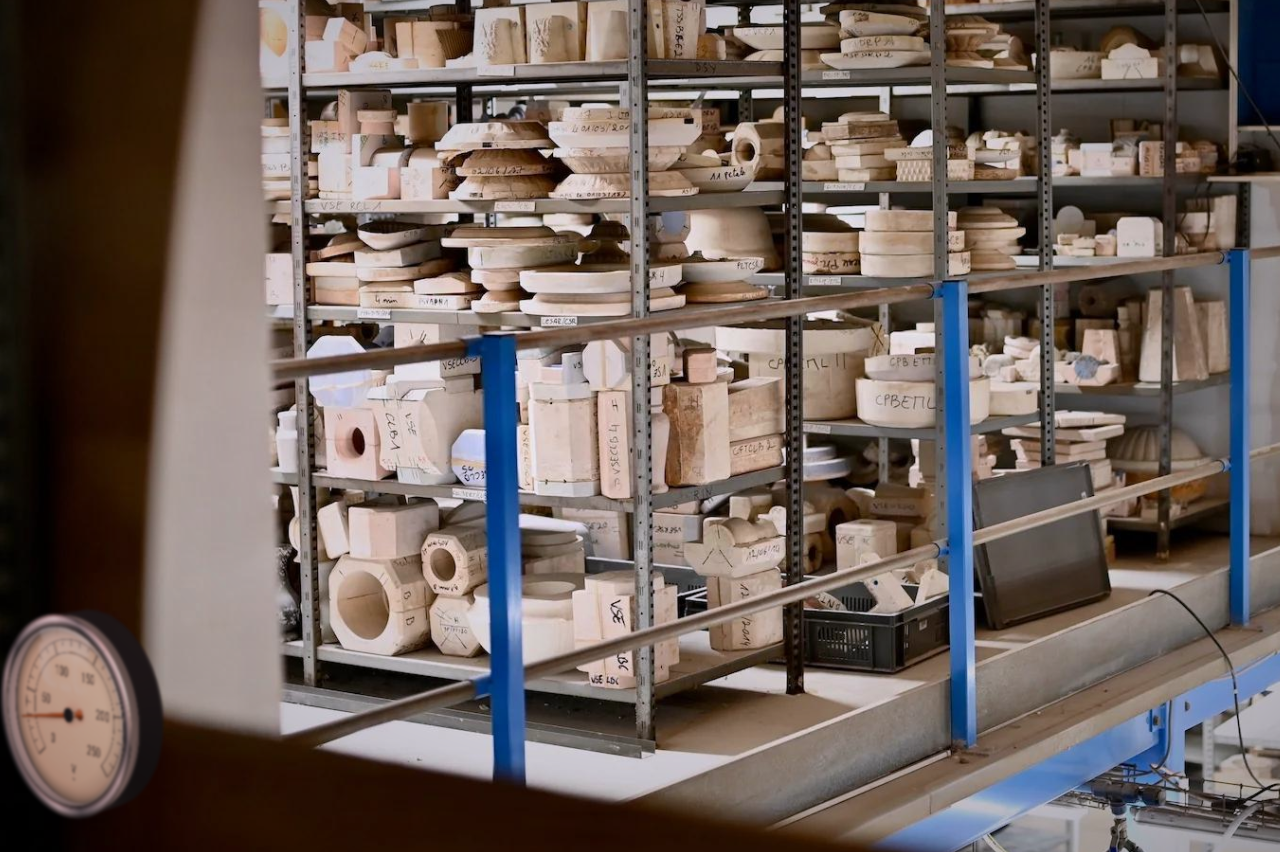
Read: 30,V
